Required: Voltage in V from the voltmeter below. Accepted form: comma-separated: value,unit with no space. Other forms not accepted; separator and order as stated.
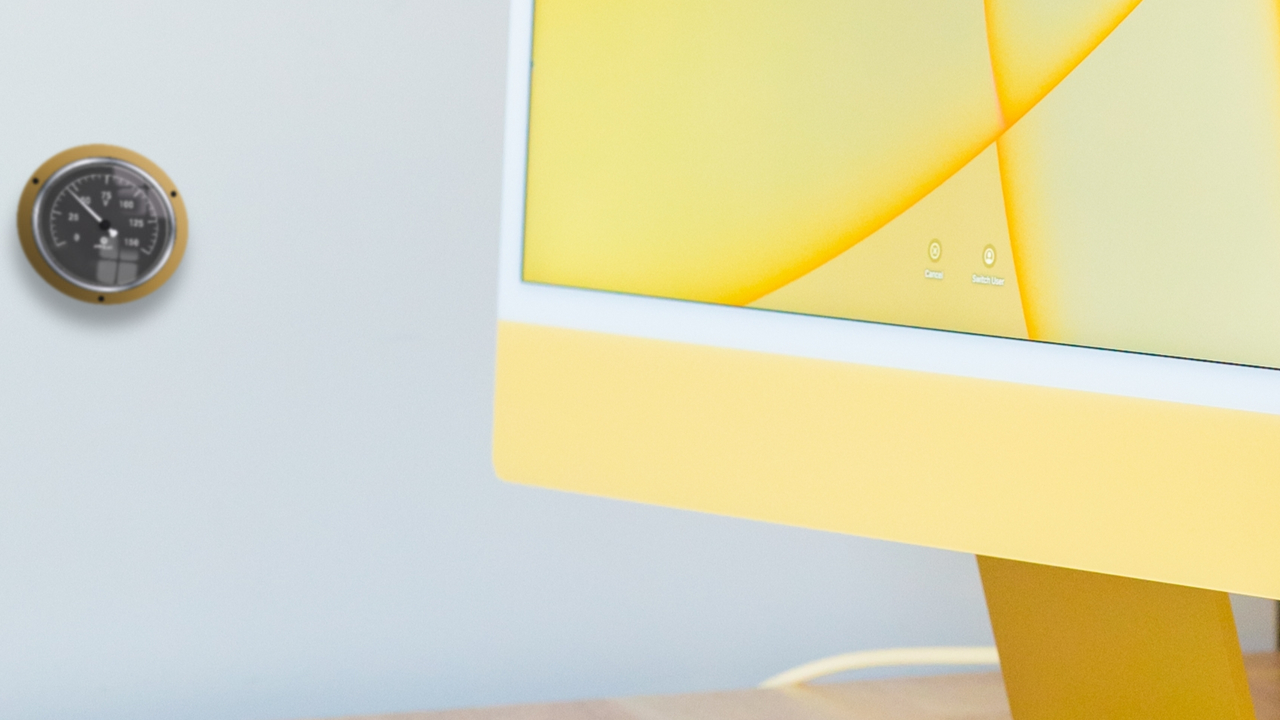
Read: 45,V
